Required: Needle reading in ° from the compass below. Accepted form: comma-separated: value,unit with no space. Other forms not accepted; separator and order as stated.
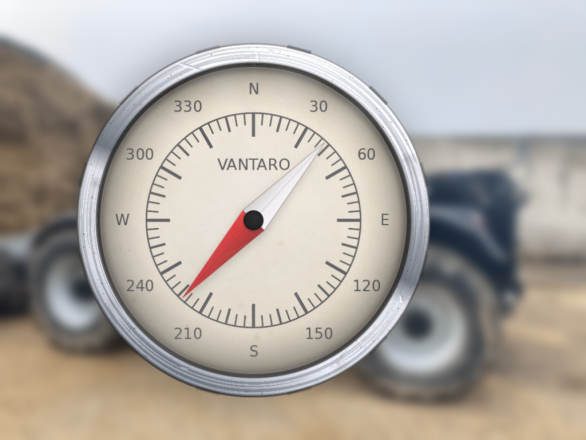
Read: 222.5,°
